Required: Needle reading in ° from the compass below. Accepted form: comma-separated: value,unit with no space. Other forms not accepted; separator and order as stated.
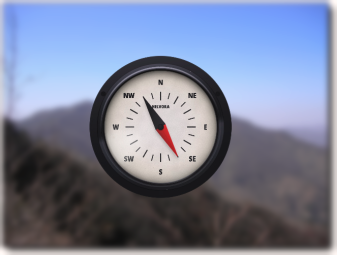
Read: 150,°
